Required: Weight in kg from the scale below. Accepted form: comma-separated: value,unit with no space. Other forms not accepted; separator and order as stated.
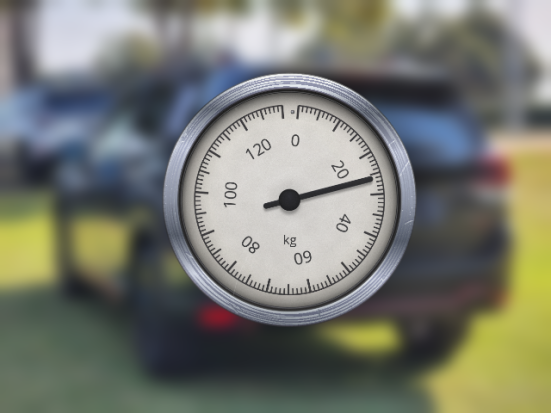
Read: 26,kg
